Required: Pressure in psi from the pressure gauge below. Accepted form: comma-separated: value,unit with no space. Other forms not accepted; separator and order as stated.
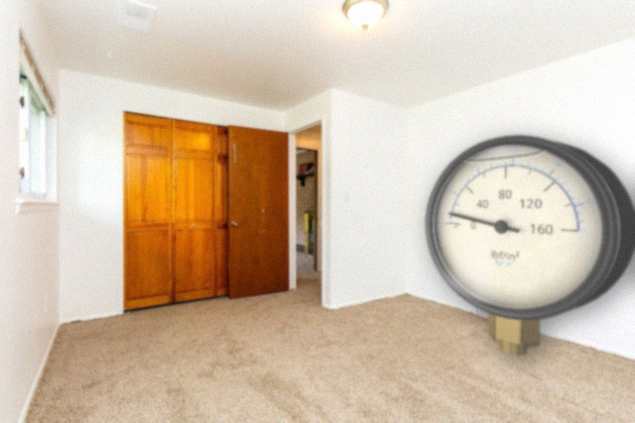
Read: 10,psi
